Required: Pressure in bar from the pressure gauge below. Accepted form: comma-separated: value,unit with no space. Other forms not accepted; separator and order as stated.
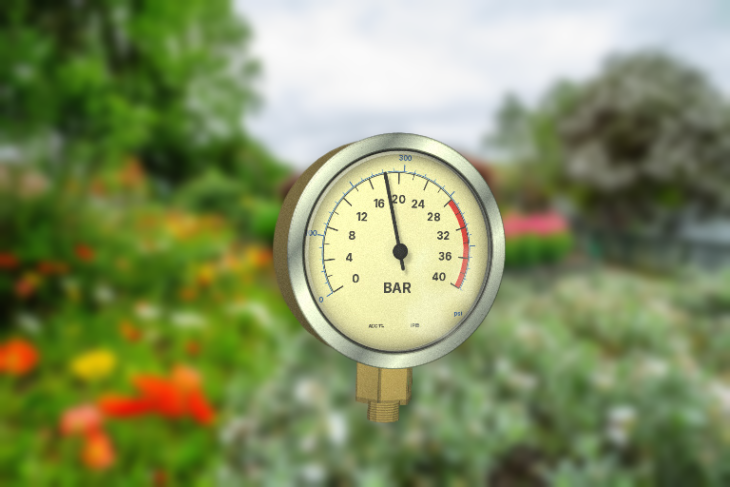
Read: 18,bar
